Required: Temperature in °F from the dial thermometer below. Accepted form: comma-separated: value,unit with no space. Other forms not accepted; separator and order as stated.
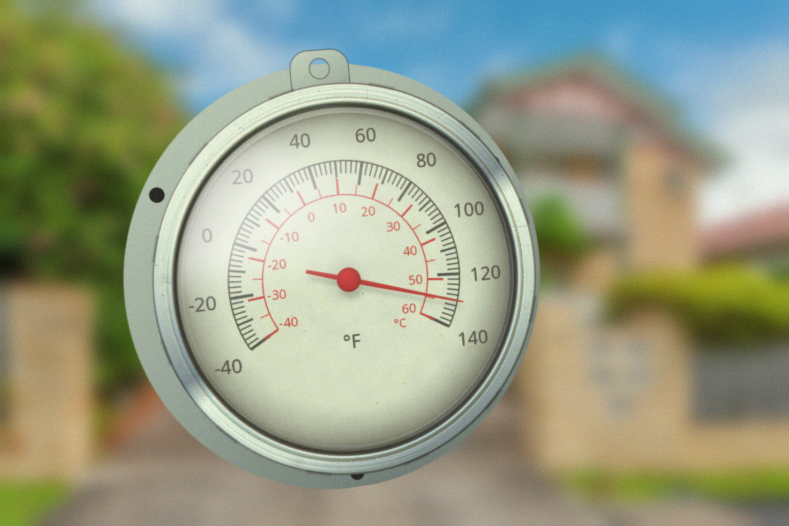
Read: 130,°F
